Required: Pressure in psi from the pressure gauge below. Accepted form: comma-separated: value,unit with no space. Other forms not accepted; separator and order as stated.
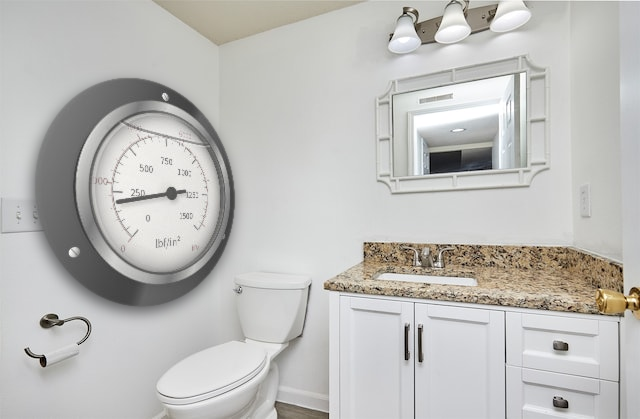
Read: 200,psi
